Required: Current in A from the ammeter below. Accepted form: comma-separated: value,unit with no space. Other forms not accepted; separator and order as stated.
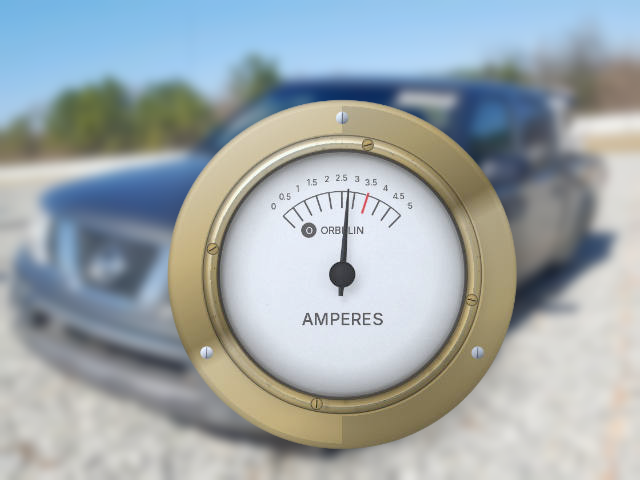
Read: 2.75,A
